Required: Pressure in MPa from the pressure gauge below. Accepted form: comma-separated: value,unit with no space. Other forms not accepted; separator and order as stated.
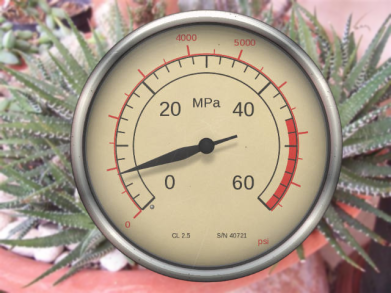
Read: 6,MPa
